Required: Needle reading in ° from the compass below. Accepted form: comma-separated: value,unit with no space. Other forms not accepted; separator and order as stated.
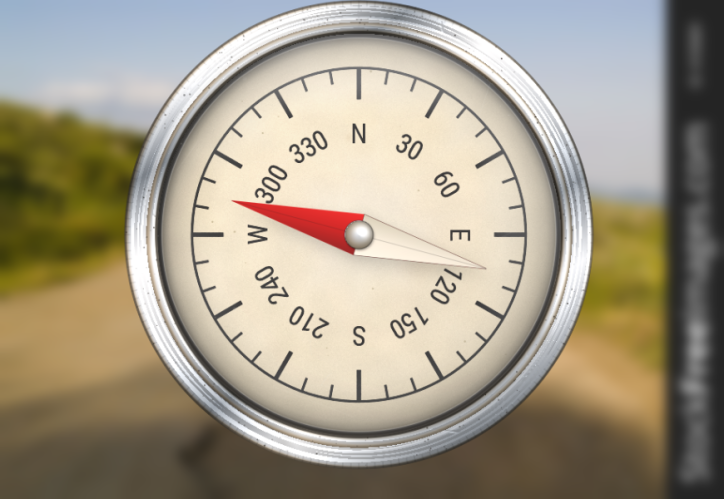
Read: 285,°
